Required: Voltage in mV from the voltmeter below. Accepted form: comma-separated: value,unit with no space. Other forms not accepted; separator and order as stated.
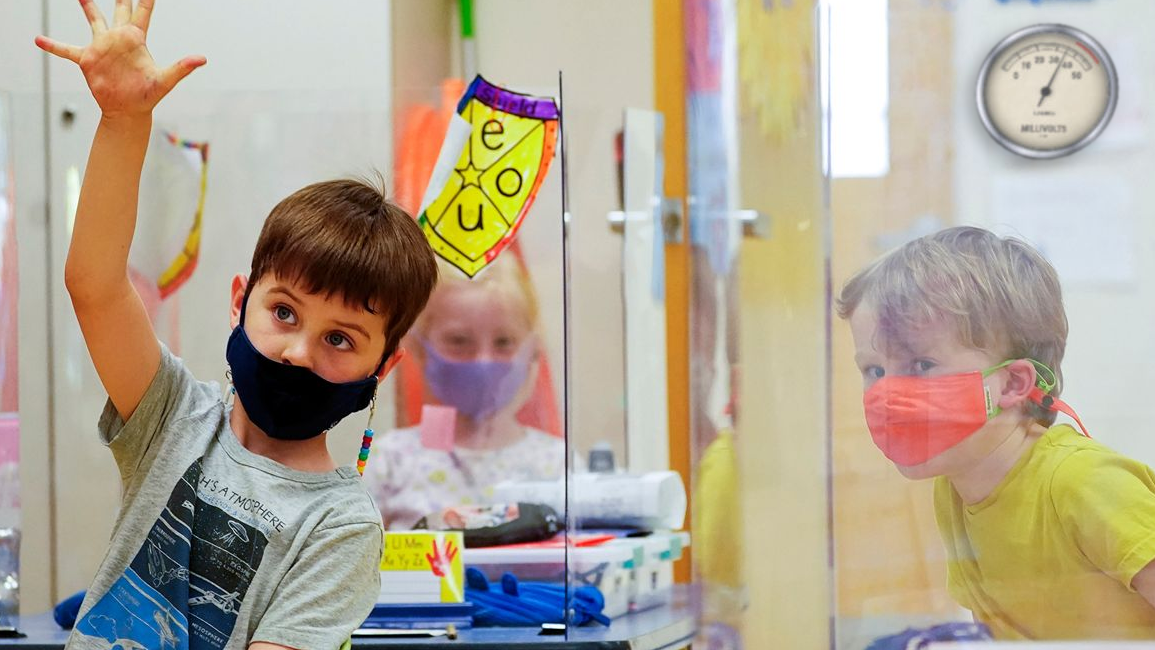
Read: 35,mV
